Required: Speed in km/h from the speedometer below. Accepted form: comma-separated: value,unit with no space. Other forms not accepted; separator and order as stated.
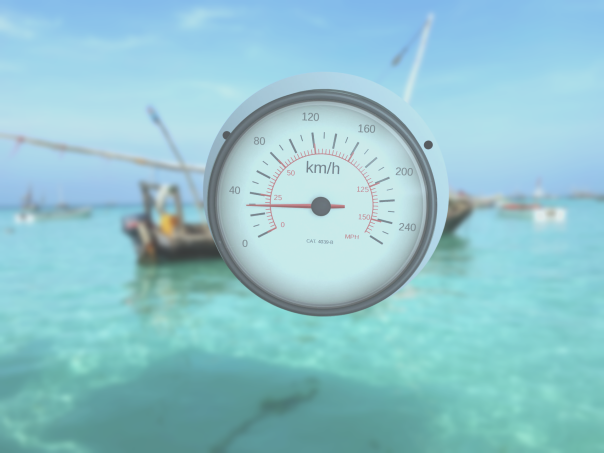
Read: 30,km/h
